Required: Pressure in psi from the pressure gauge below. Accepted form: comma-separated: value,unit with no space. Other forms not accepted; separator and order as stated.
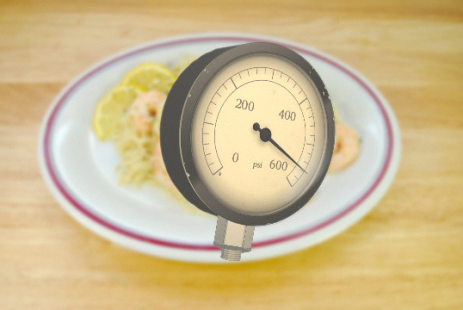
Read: 560,psi
